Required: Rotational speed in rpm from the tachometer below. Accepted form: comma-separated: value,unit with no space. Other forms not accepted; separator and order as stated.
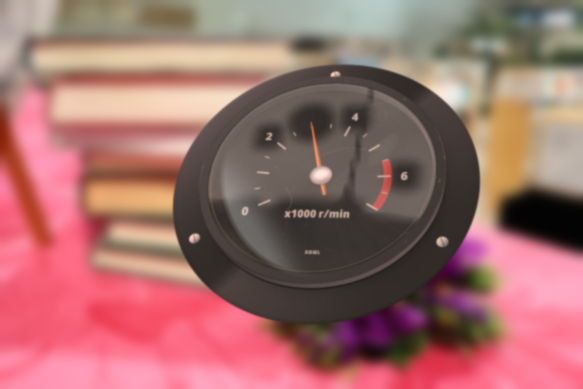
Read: 3000,rpm
